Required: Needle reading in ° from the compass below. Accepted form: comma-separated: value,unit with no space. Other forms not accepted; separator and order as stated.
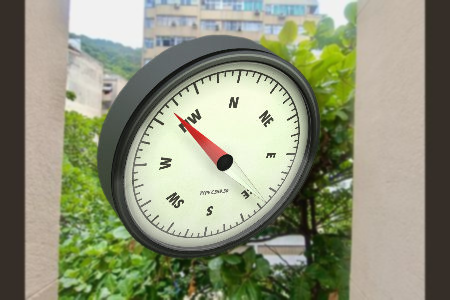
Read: 310,°
